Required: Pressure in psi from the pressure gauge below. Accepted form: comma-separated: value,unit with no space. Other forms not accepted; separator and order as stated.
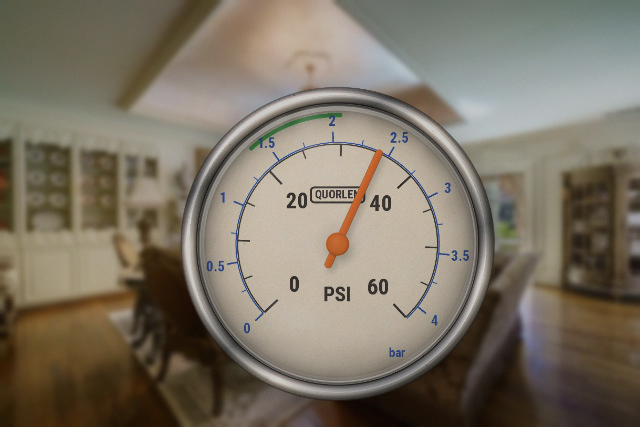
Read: 35,psi
